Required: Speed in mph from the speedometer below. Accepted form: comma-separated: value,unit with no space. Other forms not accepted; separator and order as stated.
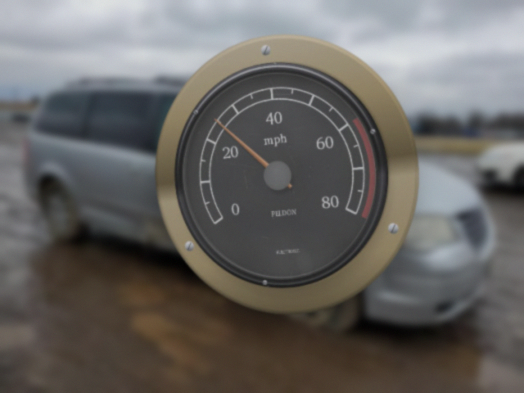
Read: 25,mph
